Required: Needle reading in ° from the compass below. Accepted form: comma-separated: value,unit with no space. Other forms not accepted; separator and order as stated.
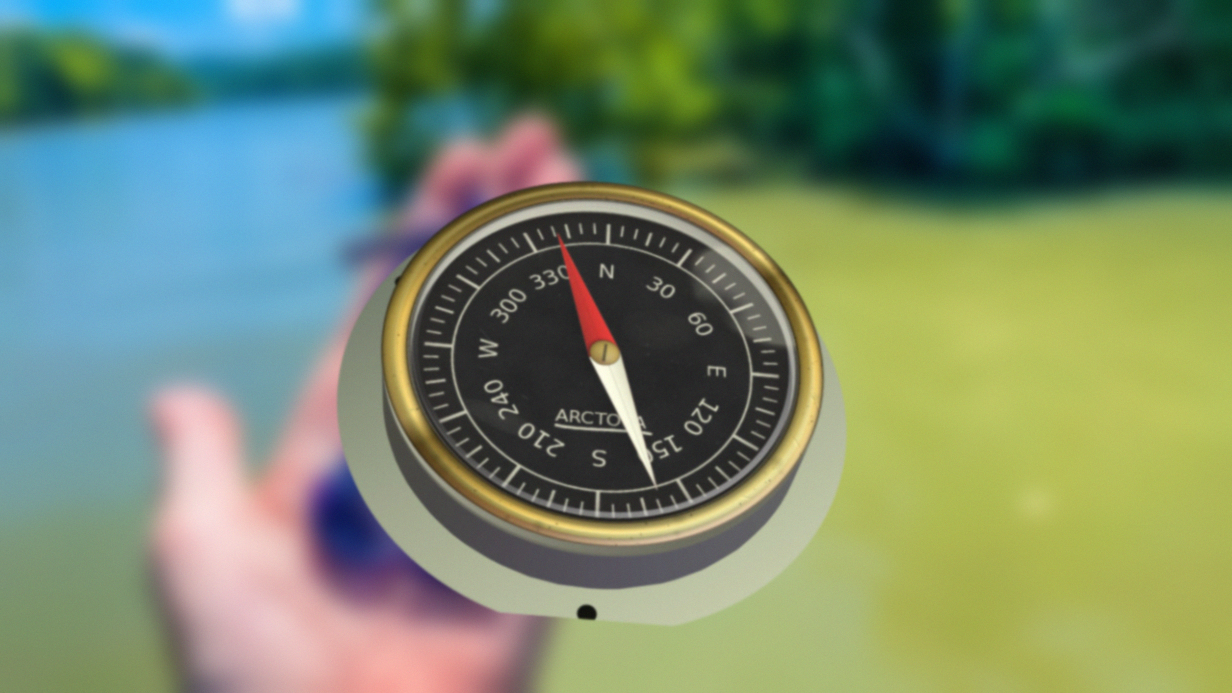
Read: 340,°
